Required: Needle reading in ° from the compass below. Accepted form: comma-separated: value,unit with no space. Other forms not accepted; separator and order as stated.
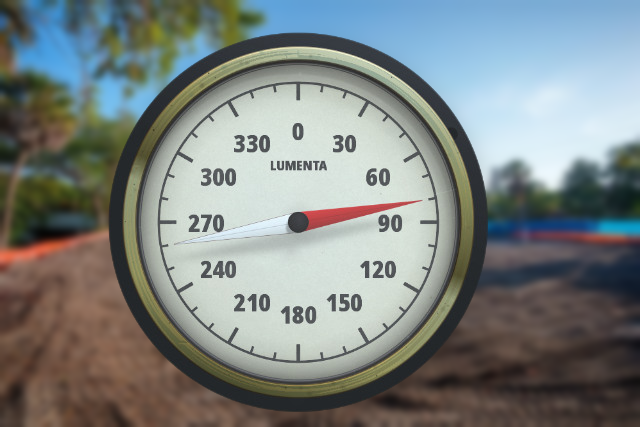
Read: 80,°
